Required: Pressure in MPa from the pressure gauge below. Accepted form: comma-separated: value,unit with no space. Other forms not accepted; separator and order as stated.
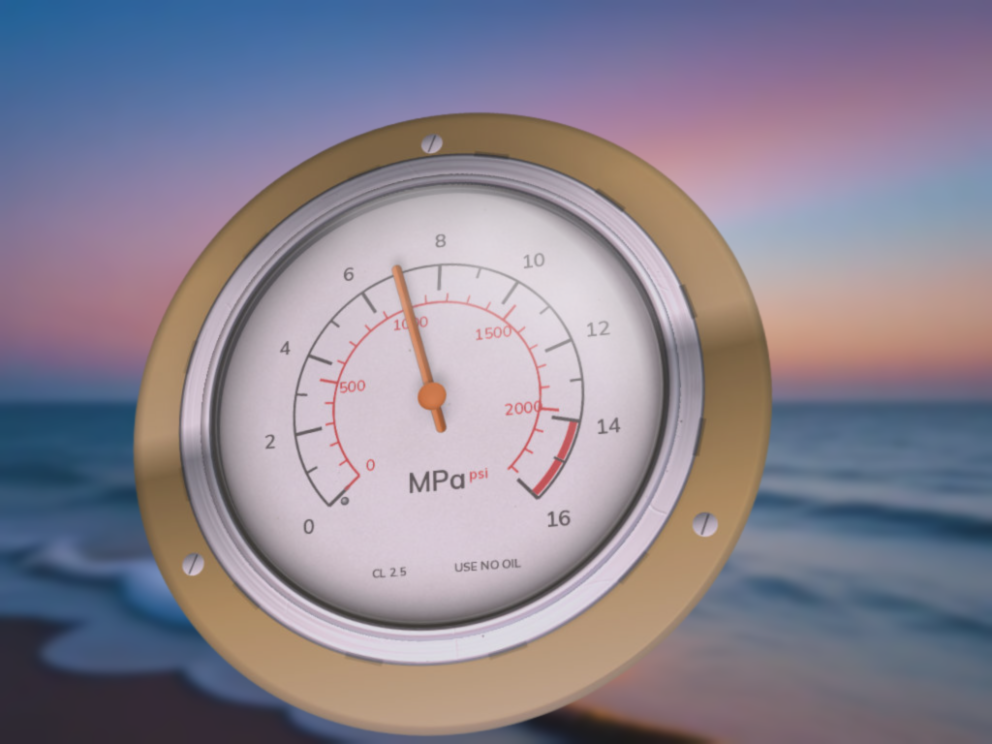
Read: 7,MPa
